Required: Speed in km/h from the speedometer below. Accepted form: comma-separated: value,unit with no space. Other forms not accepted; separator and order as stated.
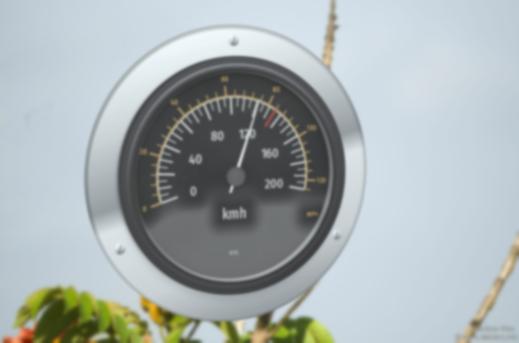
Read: 120,km/h
